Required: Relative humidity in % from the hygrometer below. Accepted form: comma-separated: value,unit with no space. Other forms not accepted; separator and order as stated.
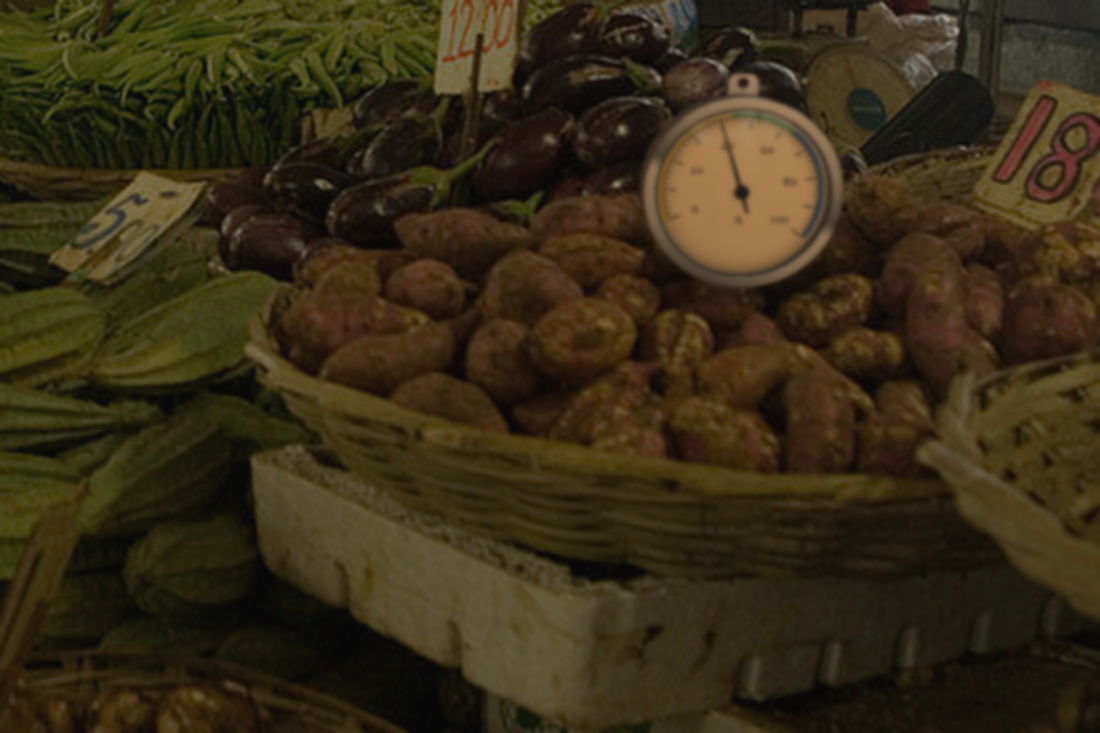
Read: 40,%
